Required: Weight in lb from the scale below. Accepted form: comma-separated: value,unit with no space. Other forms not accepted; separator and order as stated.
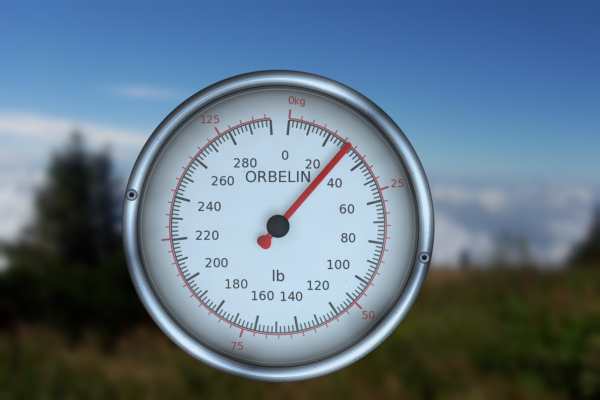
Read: 30,lb
